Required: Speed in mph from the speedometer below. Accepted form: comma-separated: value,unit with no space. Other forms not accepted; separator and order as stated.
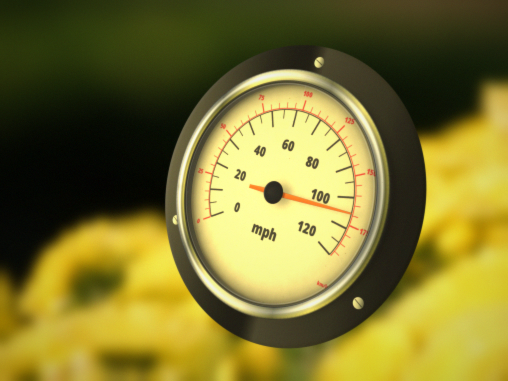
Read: 105,mph
